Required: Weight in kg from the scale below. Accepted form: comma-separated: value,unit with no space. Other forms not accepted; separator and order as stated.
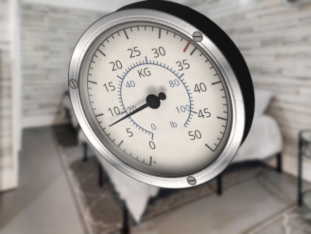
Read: 8,kg
